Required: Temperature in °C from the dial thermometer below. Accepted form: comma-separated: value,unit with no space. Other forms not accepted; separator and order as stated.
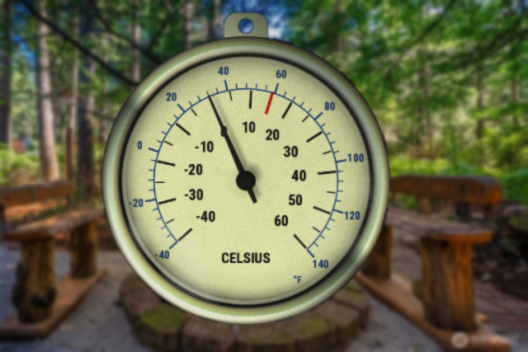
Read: 0,°C
